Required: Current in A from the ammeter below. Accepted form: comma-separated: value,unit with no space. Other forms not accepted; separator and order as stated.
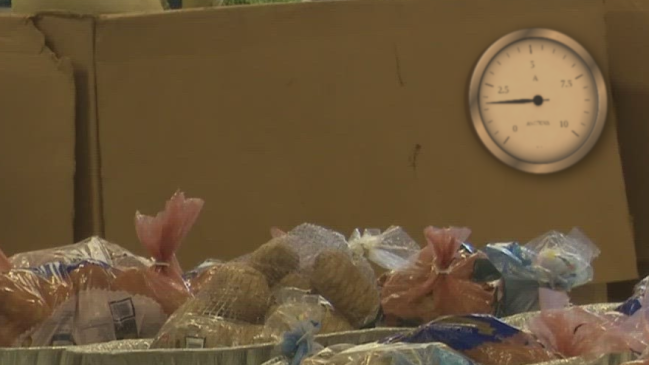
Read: 1.75,A
